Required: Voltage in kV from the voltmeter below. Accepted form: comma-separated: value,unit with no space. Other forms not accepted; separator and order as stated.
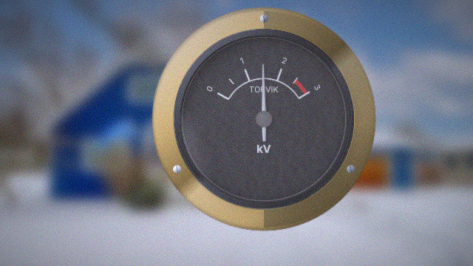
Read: 1.5,kV
